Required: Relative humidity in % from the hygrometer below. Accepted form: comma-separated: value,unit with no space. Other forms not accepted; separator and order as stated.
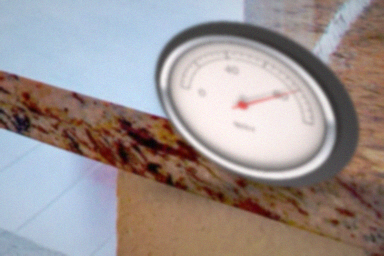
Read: 80,%
